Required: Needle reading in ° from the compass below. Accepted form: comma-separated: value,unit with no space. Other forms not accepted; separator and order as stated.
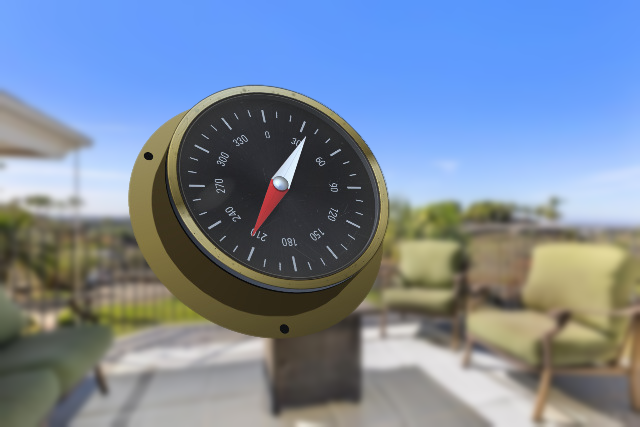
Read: 215,°
